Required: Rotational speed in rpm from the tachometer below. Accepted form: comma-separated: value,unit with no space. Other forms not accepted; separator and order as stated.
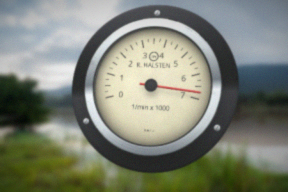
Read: 6750,rpm
